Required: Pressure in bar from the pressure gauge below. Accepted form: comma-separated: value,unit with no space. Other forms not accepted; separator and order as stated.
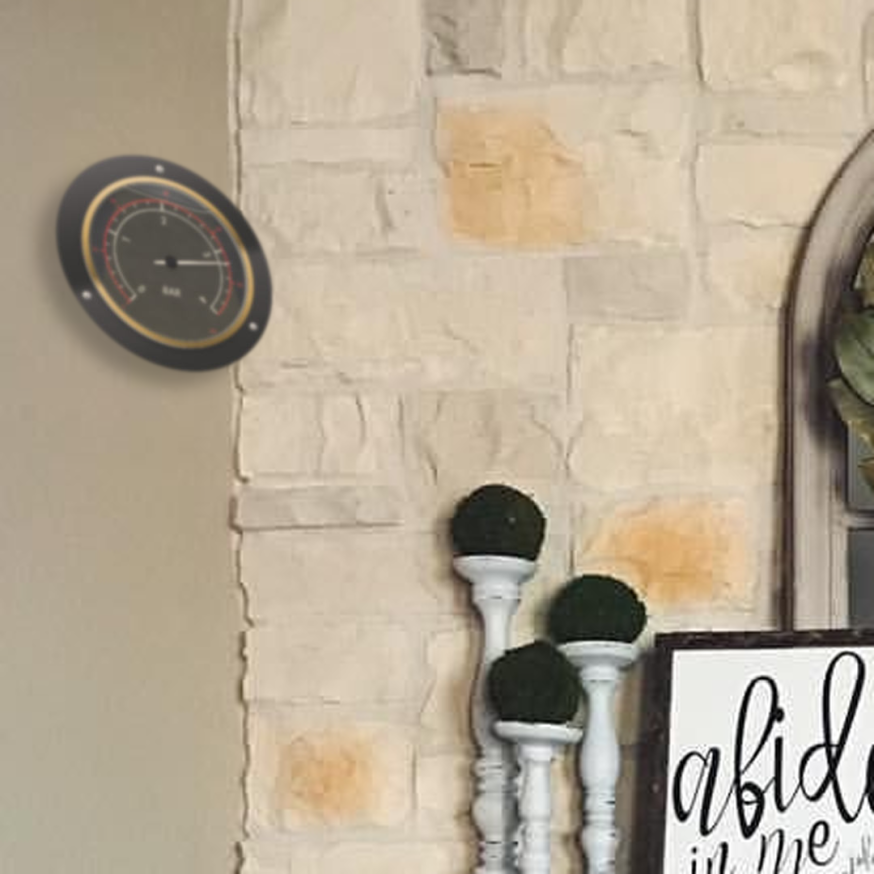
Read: 3.2,bar
